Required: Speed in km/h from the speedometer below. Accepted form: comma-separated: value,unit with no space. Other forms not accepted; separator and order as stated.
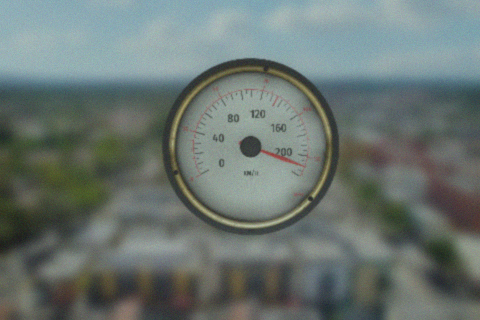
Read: 210,km/h
